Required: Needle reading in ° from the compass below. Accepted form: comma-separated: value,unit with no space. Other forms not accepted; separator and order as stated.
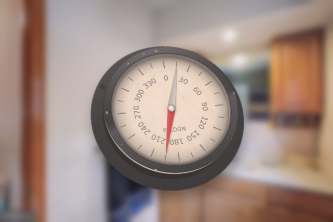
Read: 195,°
